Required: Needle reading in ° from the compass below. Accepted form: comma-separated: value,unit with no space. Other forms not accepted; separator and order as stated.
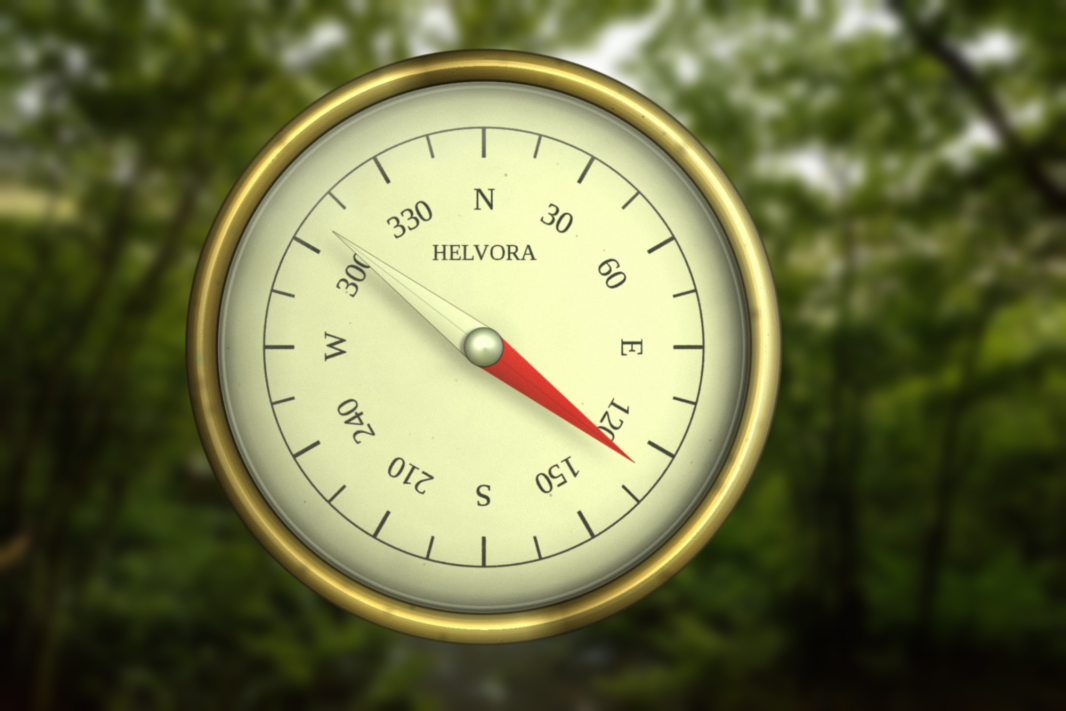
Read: 127.5,°
